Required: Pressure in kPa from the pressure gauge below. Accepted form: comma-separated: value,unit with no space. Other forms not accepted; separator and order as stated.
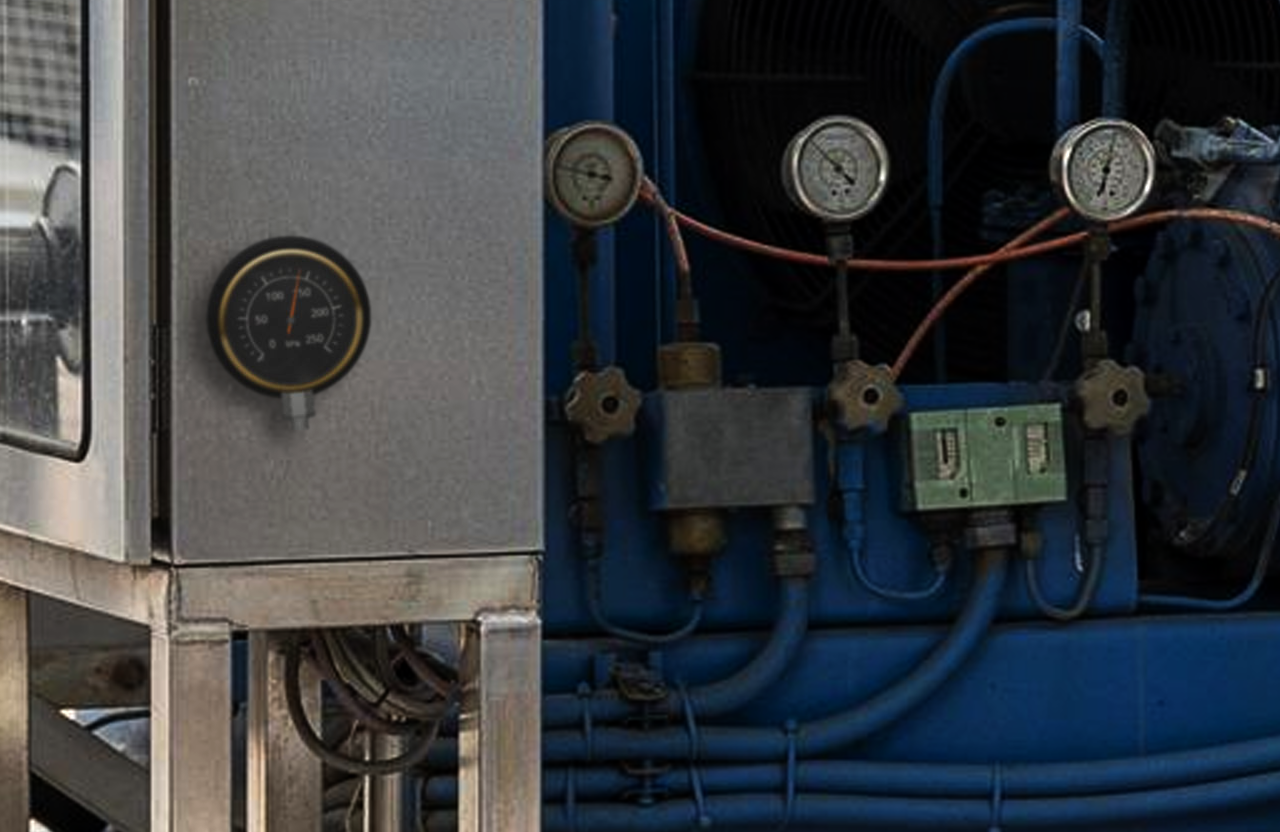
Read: 140,kPa
